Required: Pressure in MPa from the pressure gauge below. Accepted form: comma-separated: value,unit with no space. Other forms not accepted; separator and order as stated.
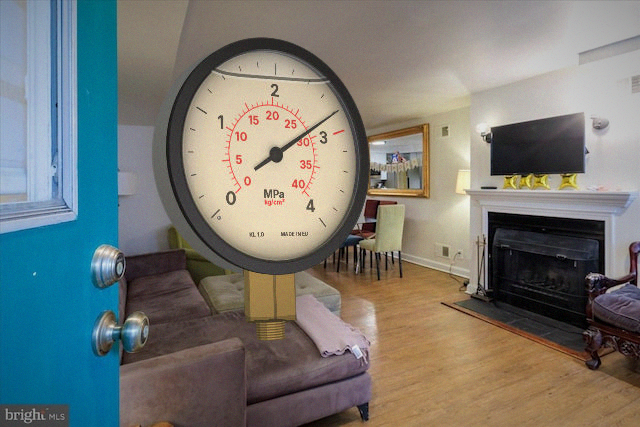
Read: 2.8,MPa
